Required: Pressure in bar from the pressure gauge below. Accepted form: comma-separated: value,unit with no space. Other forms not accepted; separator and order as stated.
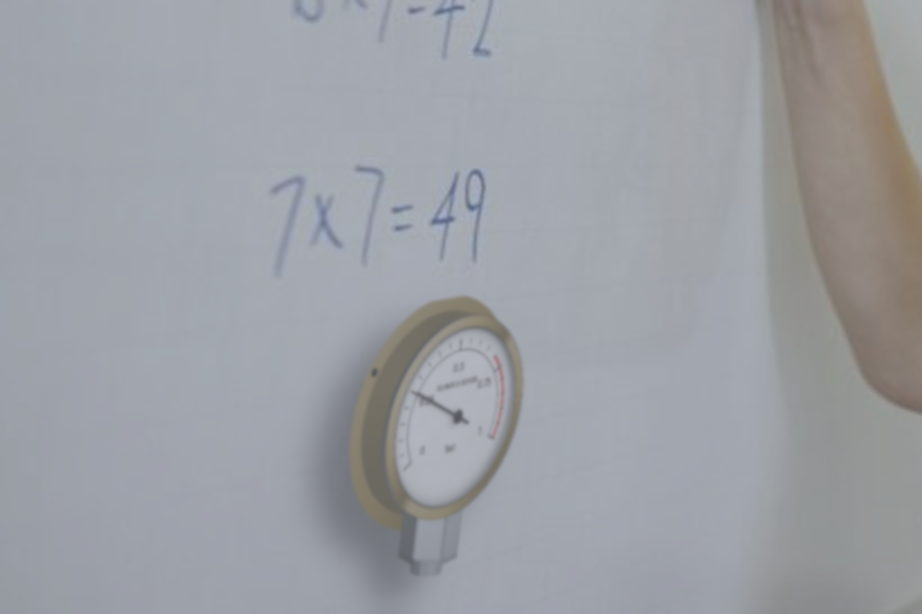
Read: 0.25,bar
